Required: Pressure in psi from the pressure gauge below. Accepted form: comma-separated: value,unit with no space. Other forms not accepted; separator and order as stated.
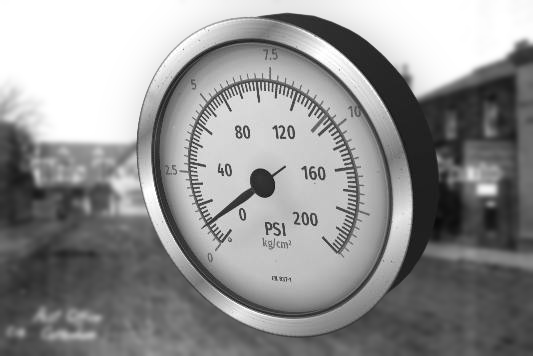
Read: 10,psi
